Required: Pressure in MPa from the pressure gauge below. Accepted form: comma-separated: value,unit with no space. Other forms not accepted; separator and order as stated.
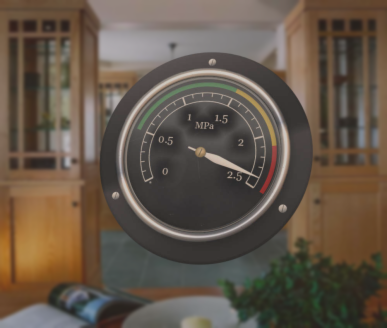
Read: 2.4,MPa
